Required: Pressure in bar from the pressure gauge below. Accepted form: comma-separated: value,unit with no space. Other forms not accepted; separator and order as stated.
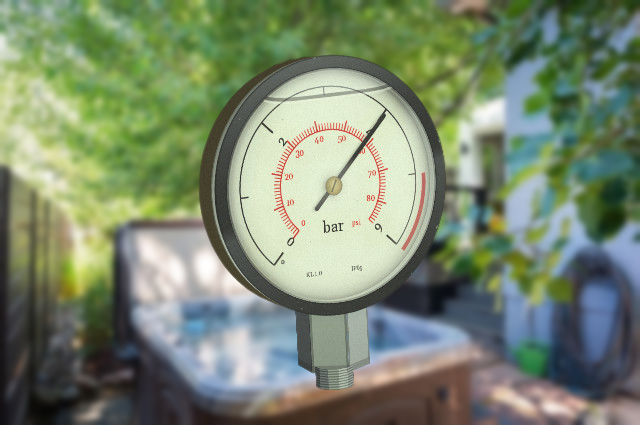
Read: 4,bar
